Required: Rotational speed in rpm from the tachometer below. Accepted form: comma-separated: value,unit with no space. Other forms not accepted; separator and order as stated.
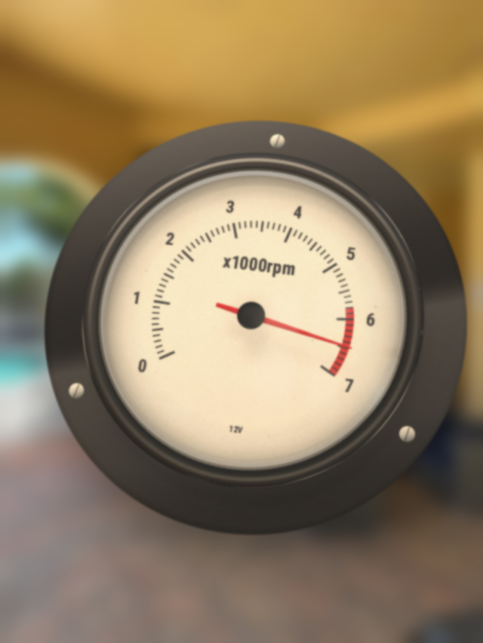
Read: 6500,rpm
